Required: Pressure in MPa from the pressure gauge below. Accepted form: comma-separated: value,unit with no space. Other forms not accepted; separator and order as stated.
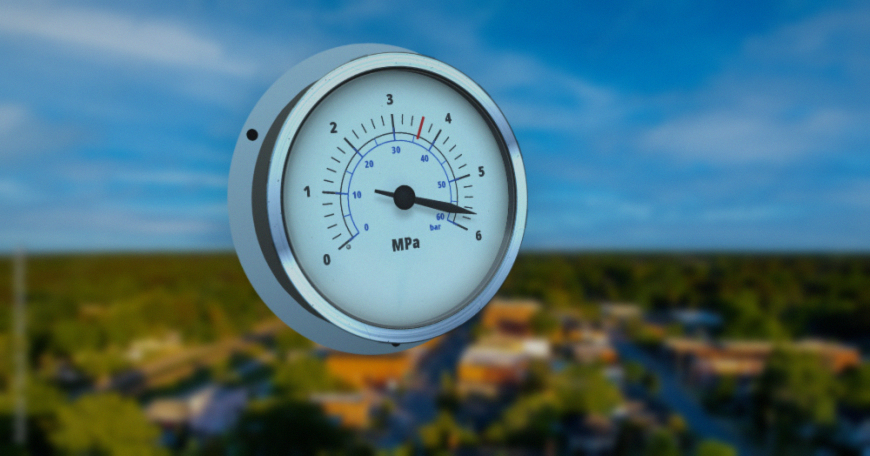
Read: 5.7,MPa
